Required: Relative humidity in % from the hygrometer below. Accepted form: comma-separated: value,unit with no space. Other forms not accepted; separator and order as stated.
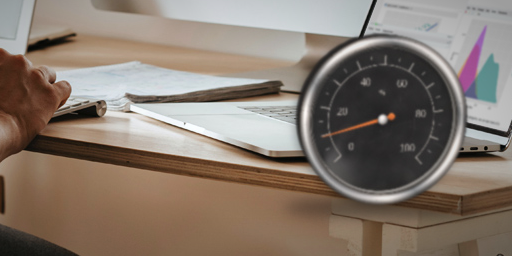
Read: 10,%
